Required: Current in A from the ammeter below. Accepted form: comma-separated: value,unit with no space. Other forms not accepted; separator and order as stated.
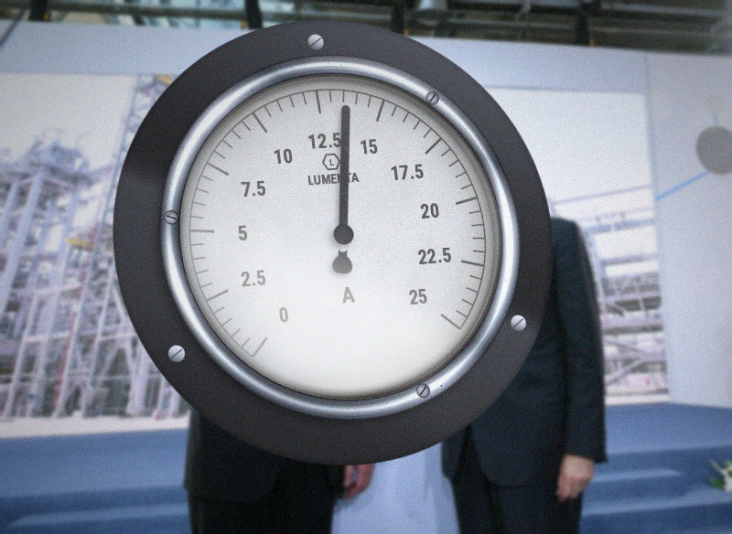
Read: 13.5,A
